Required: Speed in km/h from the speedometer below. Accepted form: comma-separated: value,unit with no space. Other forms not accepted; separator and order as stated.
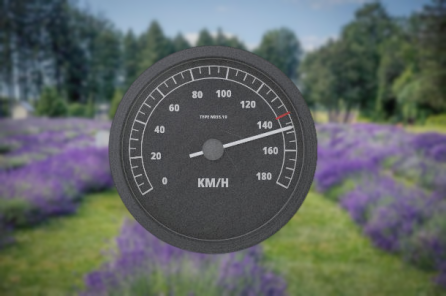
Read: 147.5,km/h
